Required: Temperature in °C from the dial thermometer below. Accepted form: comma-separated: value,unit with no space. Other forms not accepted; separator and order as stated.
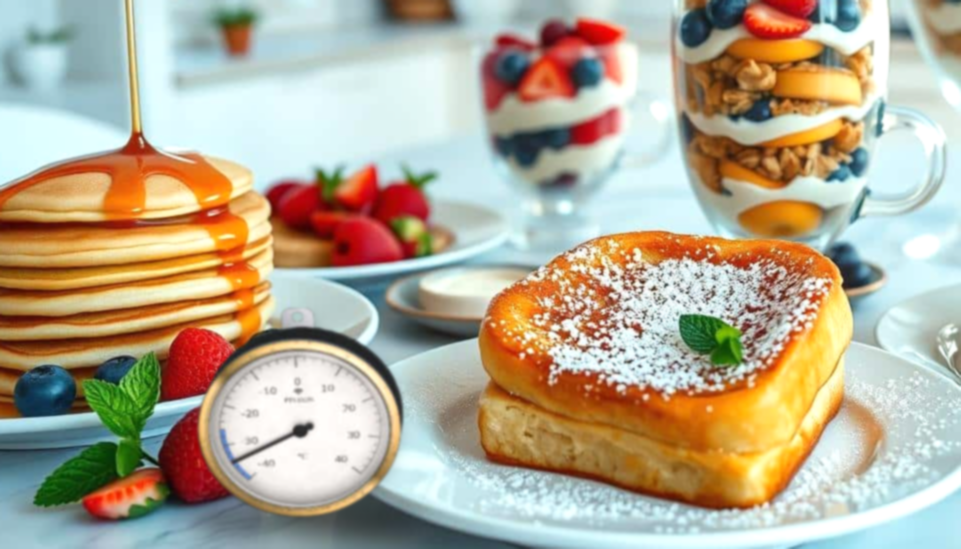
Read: -34,°C
